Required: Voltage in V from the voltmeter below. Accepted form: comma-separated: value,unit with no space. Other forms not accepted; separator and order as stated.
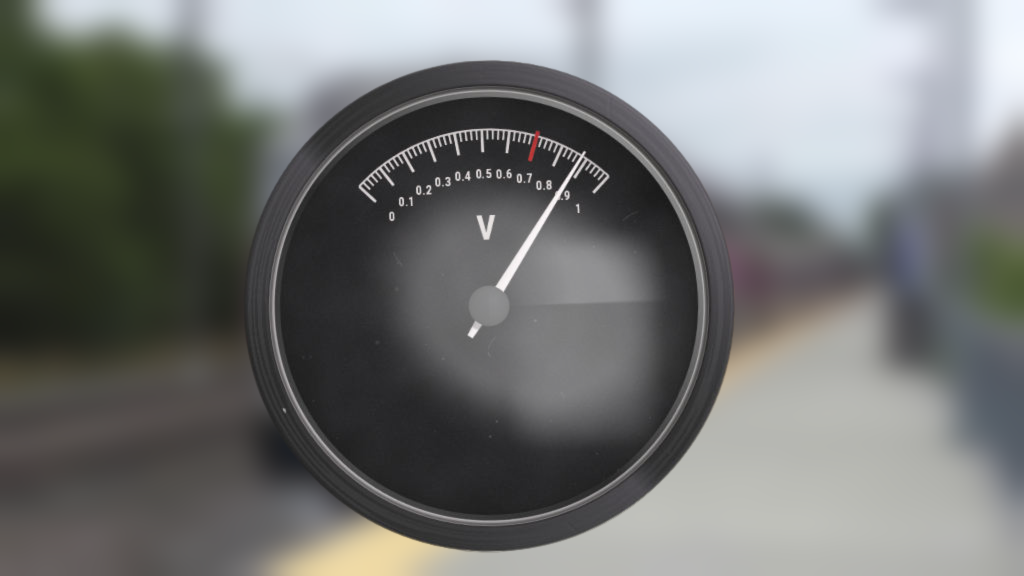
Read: 0.88,V
